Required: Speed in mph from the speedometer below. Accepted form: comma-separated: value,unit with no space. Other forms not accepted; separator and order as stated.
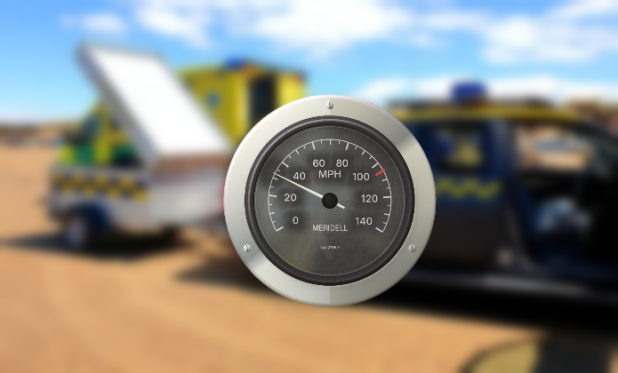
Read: 32.5,mph
